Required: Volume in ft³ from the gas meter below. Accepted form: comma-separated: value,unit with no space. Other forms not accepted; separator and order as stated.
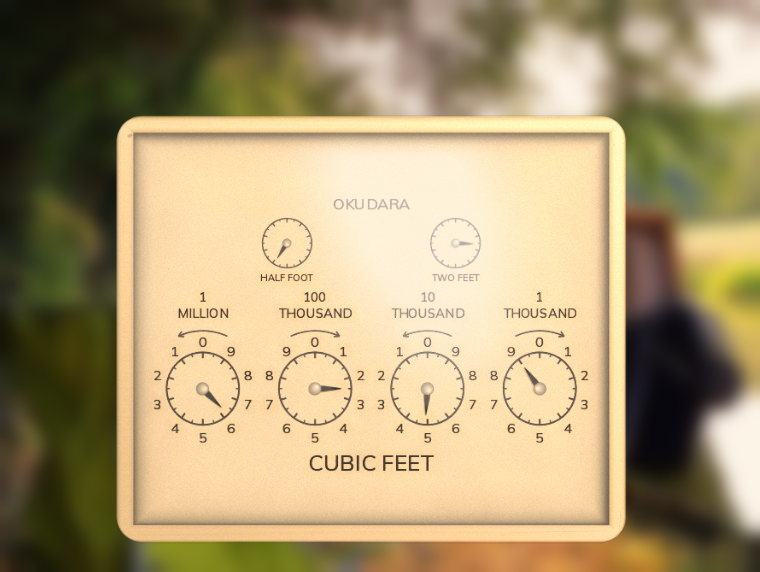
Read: 624900,ft³
